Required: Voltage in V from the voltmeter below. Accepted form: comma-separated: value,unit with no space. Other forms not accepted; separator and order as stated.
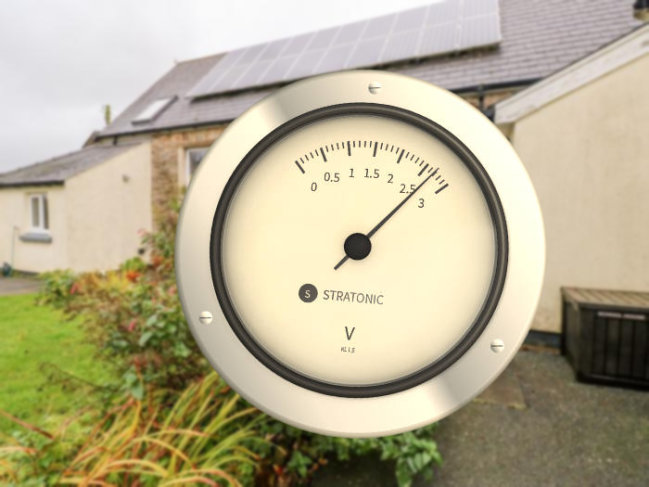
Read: 2.7,V
